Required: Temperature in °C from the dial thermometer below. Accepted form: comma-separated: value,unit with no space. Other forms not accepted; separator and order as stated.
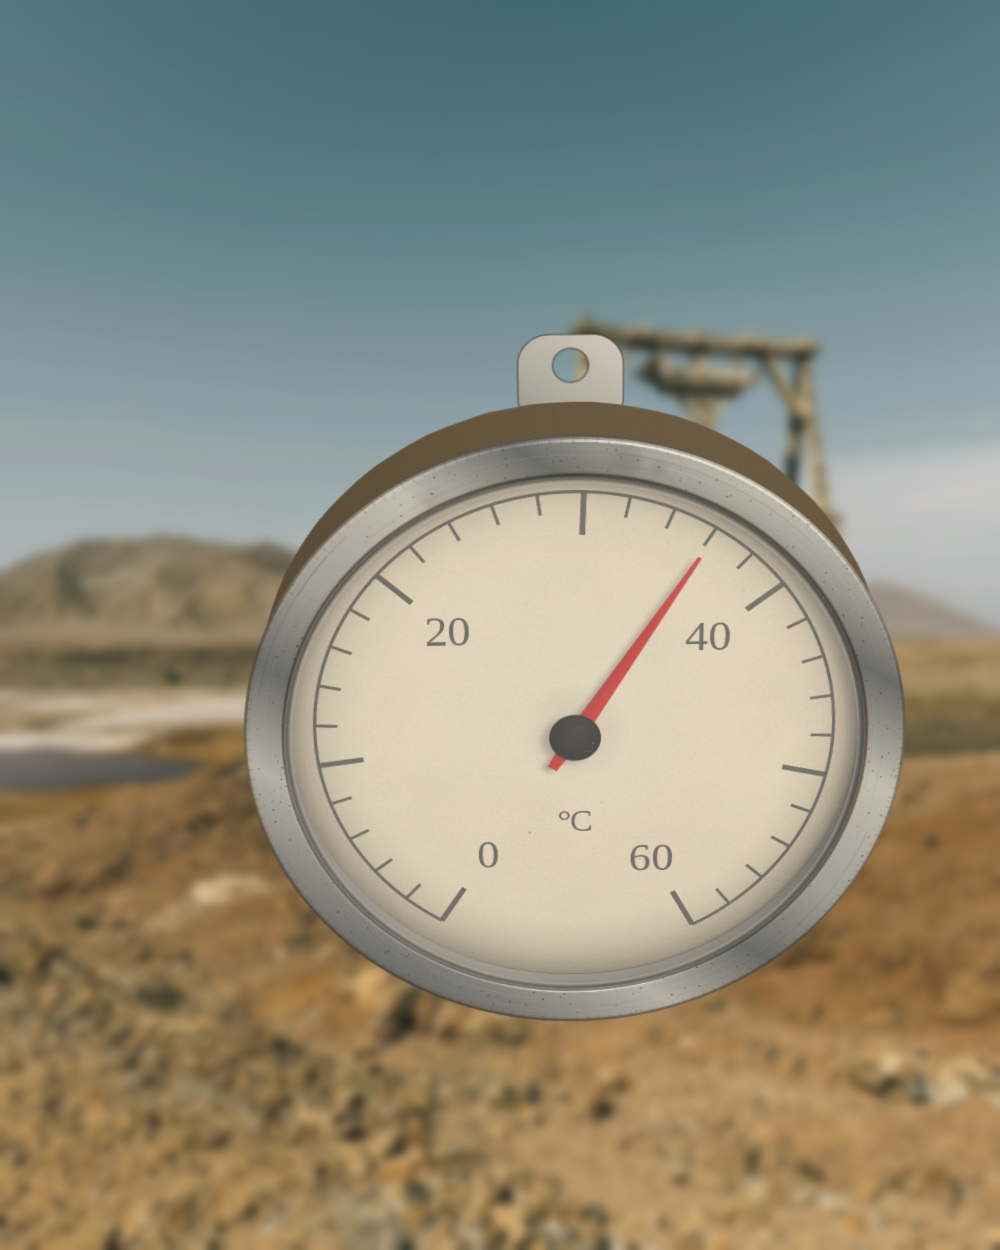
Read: 36,°C
